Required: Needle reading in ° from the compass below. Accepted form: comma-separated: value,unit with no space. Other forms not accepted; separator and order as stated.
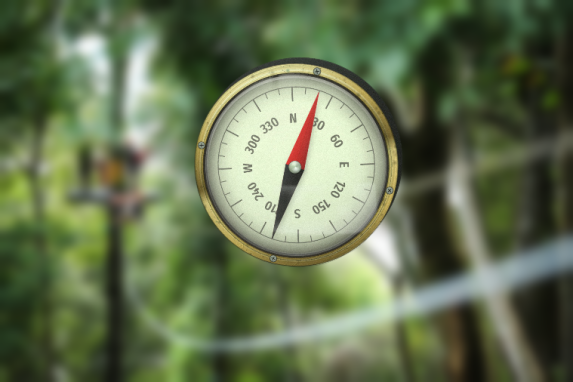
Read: 20,°
